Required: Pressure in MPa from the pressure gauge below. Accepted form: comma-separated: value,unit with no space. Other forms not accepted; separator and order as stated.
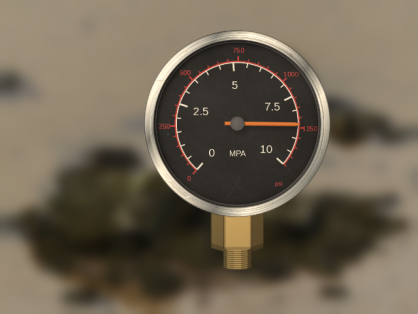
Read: 8.5,MPa
